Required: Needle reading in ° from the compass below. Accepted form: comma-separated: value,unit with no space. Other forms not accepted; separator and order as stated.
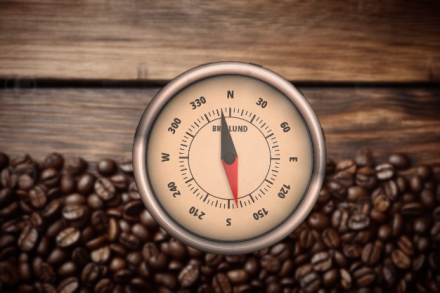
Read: 170,°
